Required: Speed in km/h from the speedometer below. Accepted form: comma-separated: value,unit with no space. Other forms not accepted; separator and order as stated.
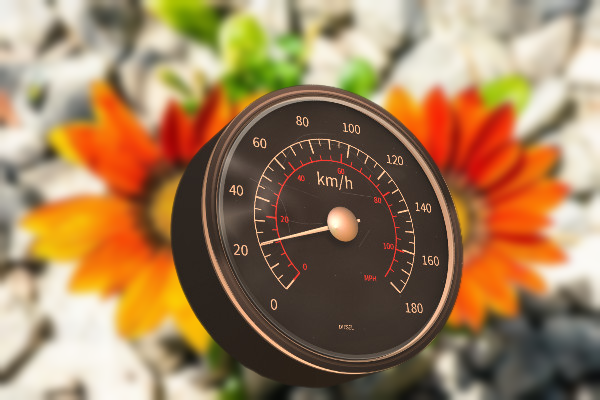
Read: 20,km/h
